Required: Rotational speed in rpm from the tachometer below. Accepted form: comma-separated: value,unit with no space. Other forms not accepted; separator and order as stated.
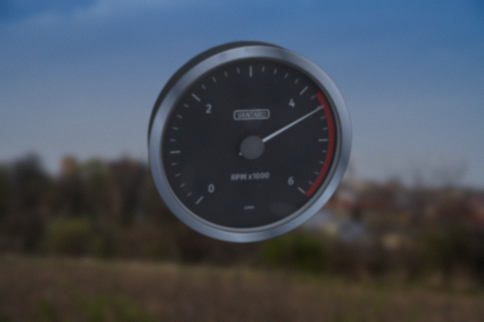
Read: 4400,rpm
